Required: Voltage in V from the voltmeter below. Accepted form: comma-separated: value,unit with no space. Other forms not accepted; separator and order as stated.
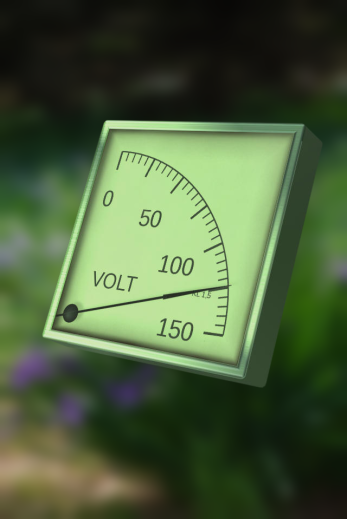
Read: 125,V
